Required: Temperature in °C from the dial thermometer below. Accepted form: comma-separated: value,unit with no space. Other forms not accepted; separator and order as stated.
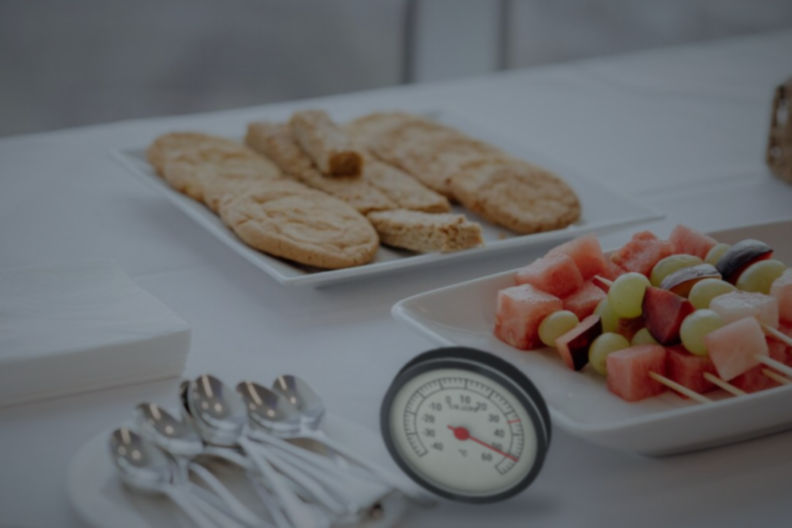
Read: 50,°C
